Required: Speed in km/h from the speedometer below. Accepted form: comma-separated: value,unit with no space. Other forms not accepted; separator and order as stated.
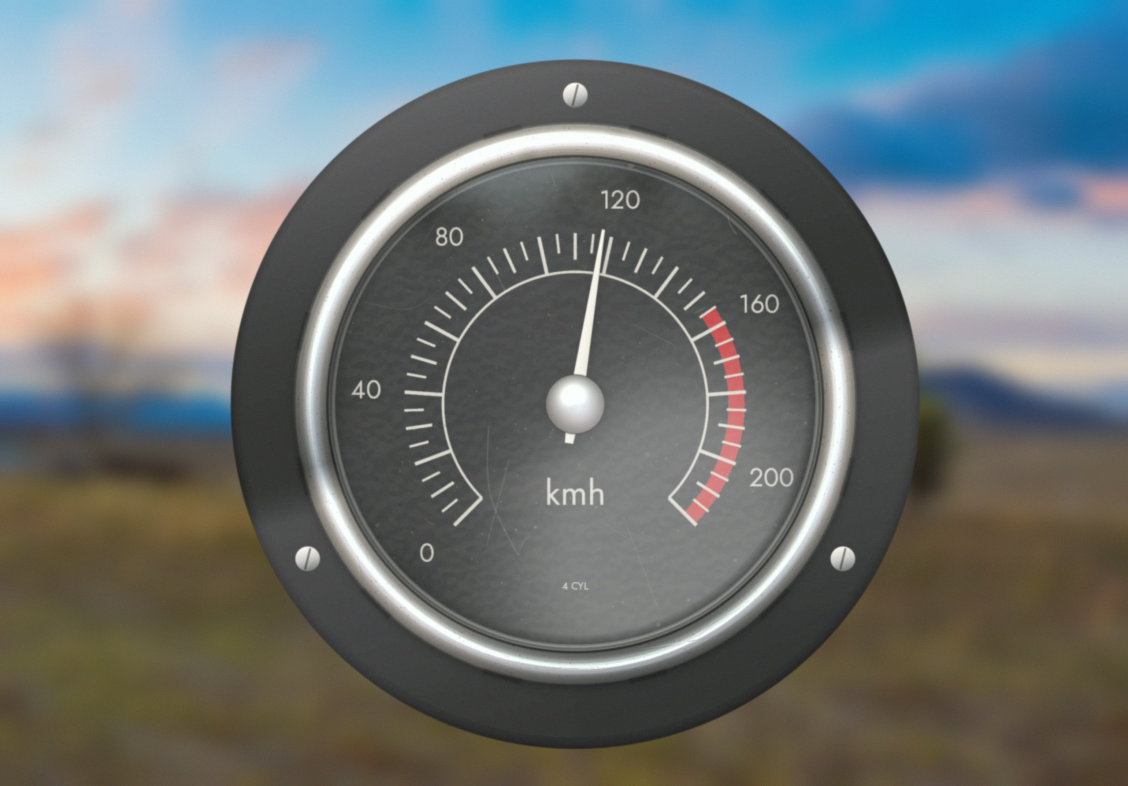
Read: 117.5,km/h
